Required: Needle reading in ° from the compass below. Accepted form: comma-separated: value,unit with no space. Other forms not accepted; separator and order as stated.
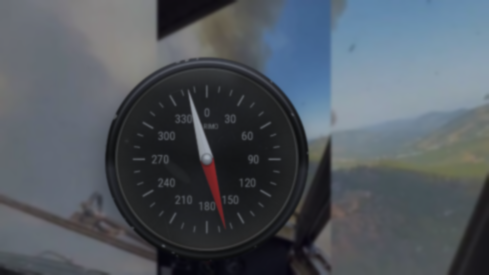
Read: 165,°
